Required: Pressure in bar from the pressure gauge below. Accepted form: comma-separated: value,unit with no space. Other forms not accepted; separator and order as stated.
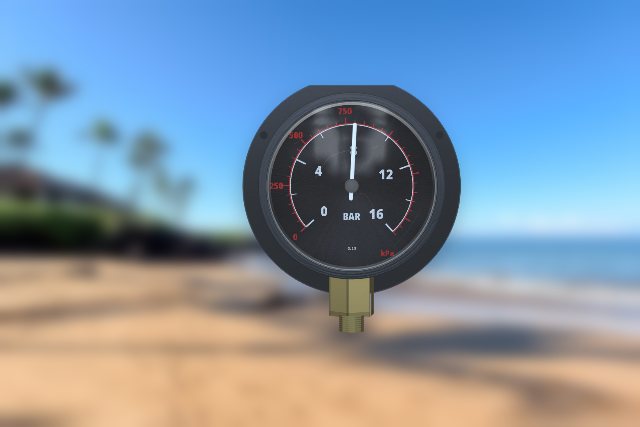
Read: 8,bar
